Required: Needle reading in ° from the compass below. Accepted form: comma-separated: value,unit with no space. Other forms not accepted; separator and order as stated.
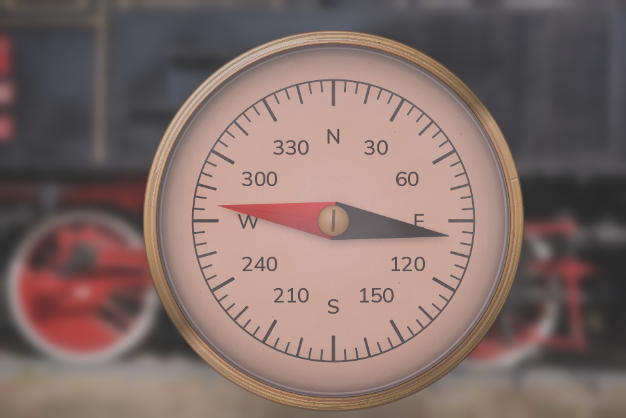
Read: 277.5,°
